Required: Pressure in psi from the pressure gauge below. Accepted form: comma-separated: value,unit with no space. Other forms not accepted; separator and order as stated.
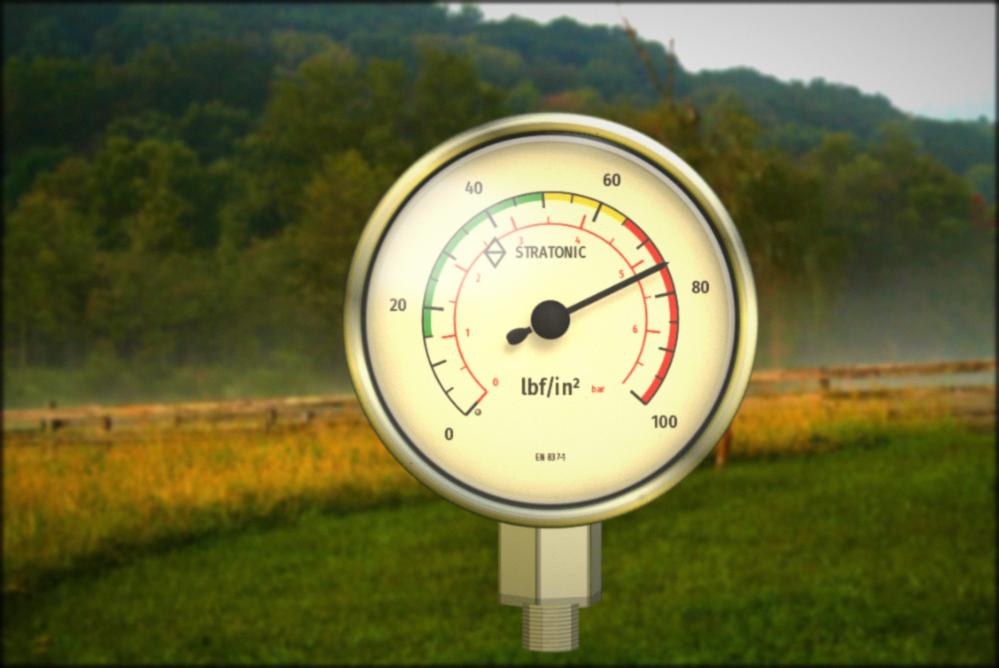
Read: 75,psi
